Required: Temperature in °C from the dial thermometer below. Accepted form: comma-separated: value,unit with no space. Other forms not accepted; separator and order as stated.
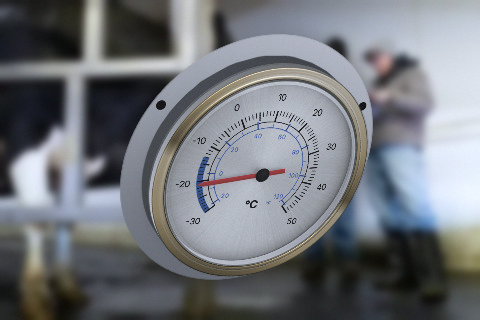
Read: -20,°C
